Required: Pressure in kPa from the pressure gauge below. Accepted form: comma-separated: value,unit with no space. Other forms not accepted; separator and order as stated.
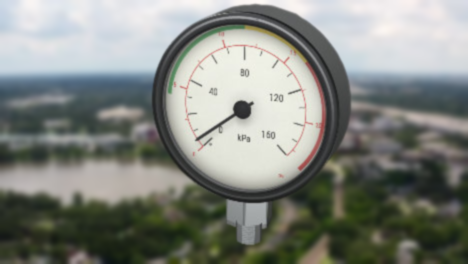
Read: 5,kPa
